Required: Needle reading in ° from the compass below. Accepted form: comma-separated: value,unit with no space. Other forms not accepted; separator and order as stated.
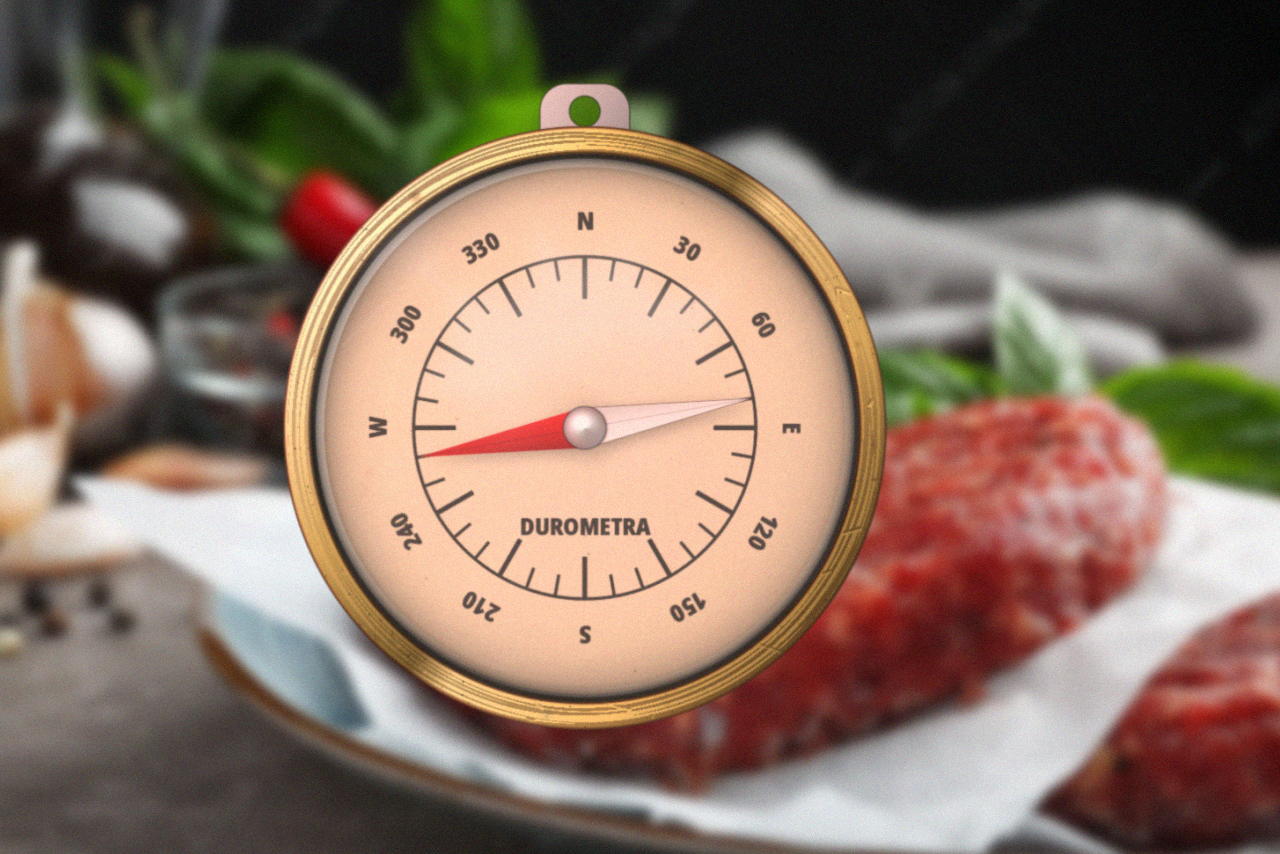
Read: 260,°
